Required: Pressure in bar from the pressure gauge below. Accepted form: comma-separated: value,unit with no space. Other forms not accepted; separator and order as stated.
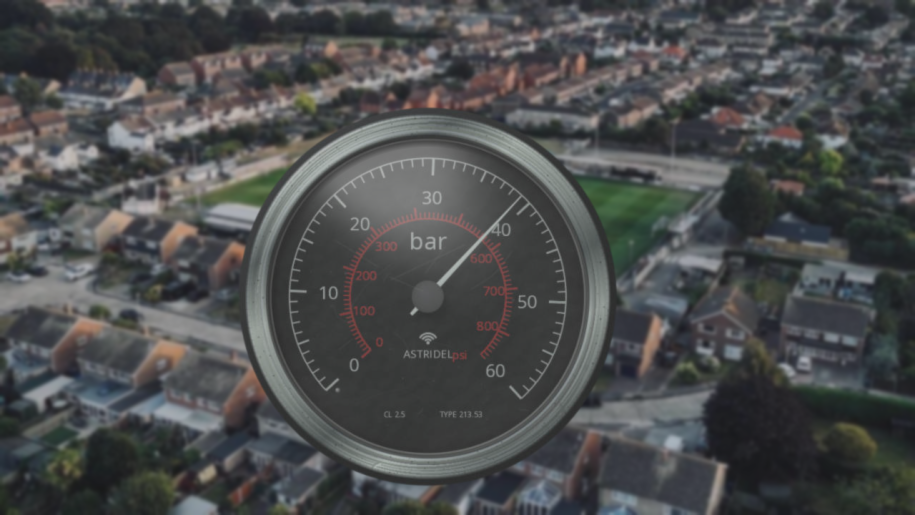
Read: 39,bar
